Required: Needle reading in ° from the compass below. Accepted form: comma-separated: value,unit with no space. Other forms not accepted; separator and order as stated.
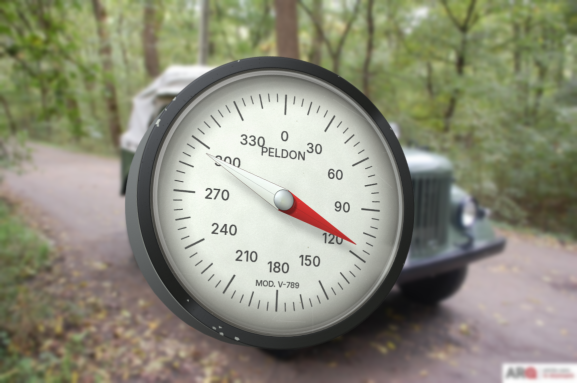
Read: 115,°
